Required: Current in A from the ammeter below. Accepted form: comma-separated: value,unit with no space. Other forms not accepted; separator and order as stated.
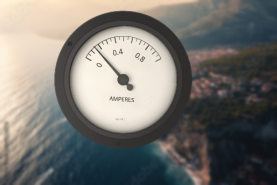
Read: 0.15,A
